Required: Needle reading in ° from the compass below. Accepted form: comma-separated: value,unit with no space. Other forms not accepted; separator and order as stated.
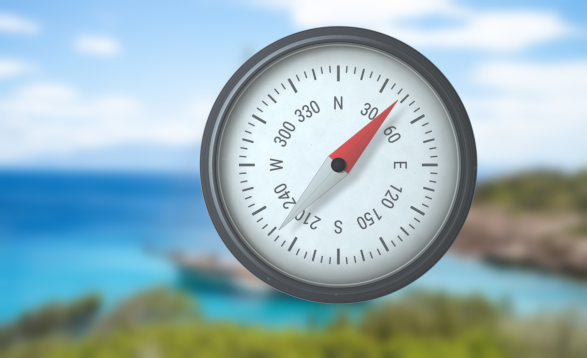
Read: 42.5,°
